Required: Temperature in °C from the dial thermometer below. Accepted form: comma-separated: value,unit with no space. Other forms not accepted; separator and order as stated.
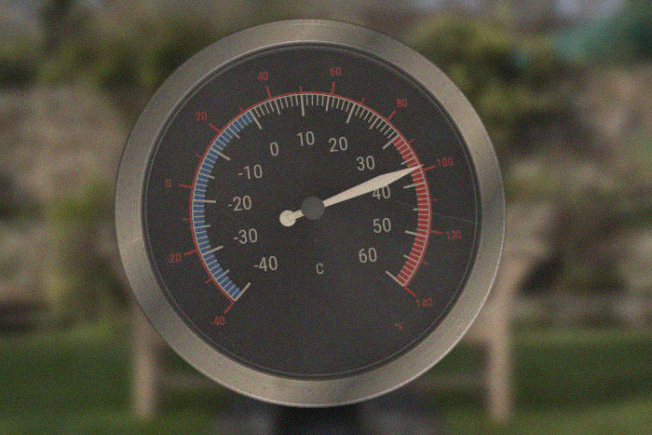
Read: 37,°C
